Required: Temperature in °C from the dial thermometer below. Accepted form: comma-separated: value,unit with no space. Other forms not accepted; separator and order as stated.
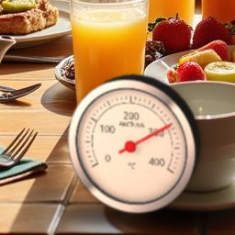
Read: 300,°C
